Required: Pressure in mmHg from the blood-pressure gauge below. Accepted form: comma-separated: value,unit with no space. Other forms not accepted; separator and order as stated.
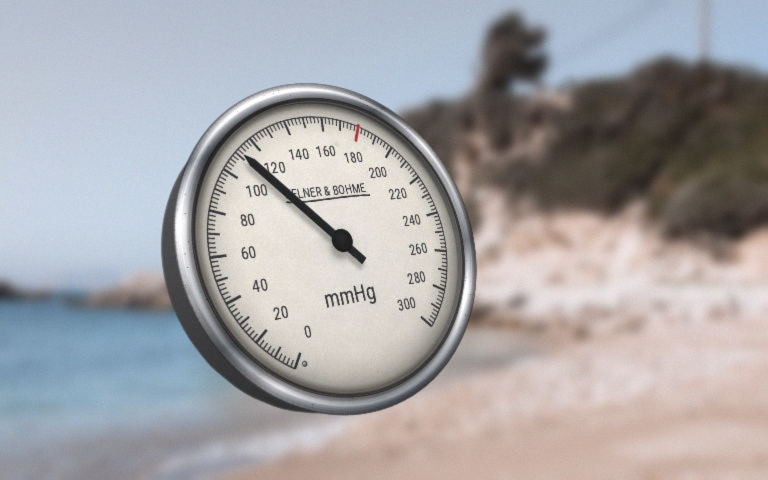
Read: 110,mmHg
